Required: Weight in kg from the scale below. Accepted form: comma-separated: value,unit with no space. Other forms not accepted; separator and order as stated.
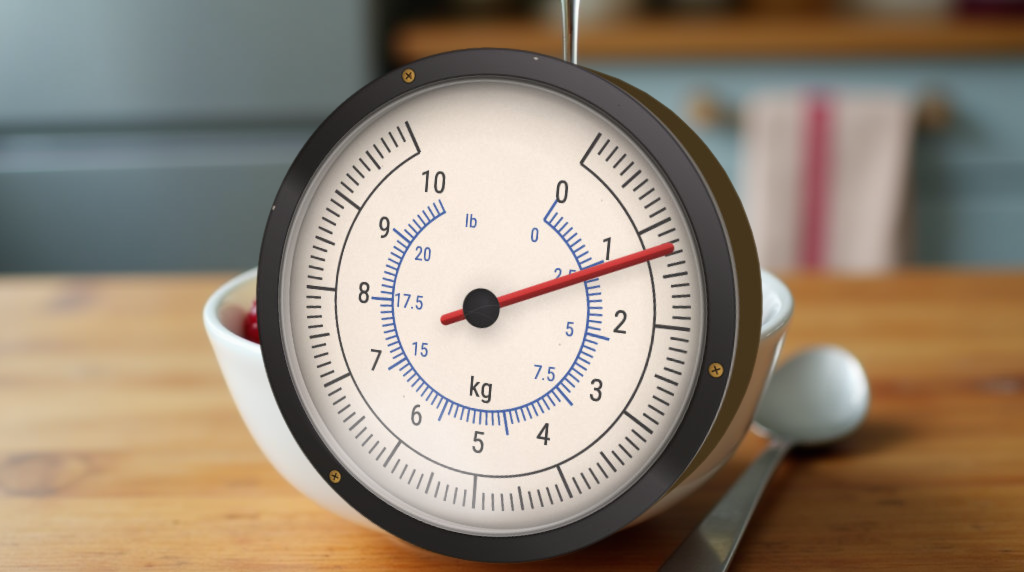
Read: 1.25,kg
